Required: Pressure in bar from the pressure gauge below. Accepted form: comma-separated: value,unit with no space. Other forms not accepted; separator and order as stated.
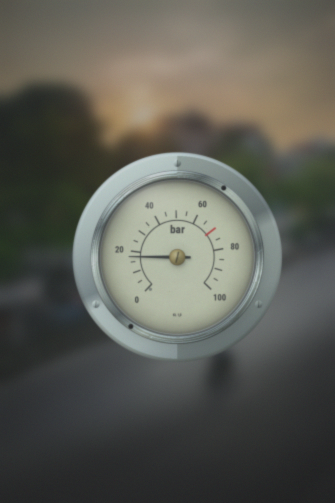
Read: 17.5,bar
